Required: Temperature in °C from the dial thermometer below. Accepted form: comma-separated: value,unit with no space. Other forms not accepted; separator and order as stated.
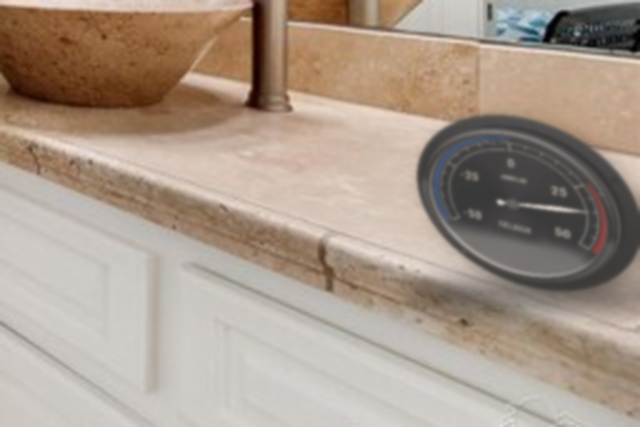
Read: 35,°C
